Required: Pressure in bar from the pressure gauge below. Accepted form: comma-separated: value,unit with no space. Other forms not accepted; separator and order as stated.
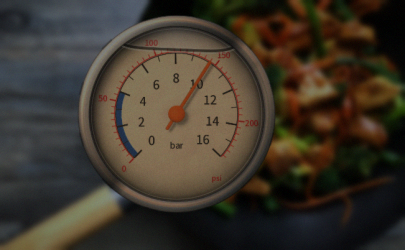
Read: 10,bar
